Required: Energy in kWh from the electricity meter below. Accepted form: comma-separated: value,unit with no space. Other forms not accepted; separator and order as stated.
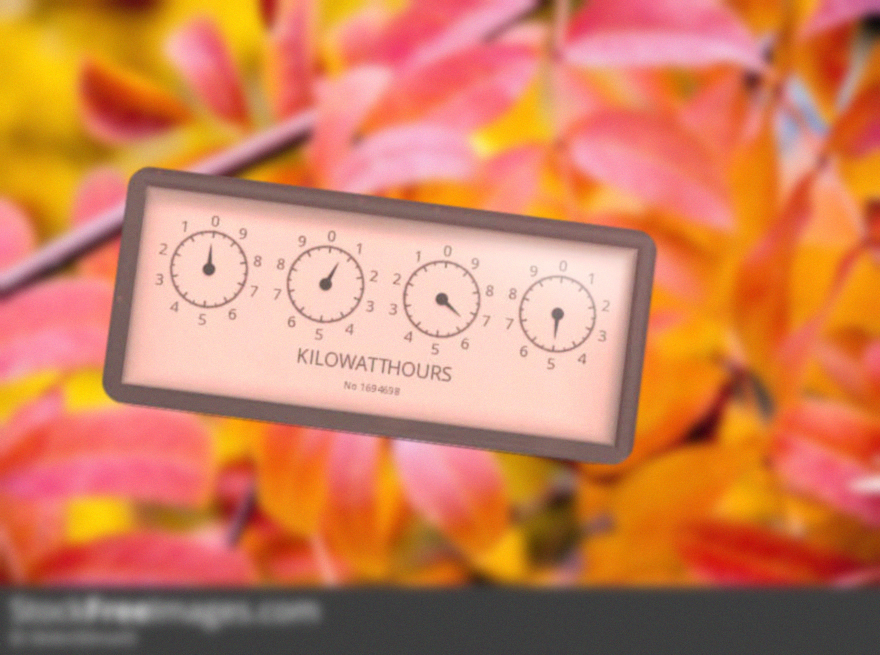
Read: 65,kWh
